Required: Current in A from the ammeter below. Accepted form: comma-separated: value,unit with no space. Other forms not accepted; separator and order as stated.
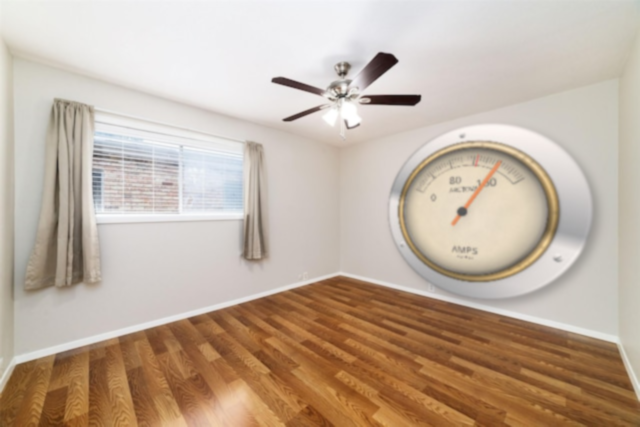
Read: 160,A
